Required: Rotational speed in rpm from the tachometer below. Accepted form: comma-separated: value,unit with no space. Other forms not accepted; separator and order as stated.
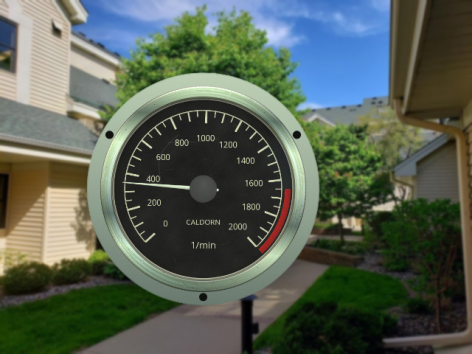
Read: 350,rpm
